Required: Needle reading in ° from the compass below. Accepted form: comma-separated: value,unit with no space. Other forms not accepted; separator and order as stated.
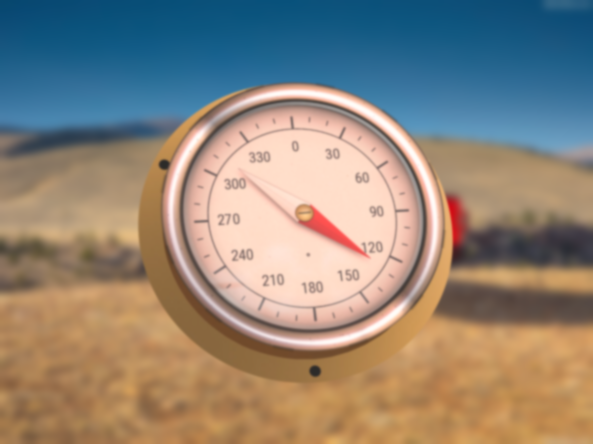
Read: 130,°
